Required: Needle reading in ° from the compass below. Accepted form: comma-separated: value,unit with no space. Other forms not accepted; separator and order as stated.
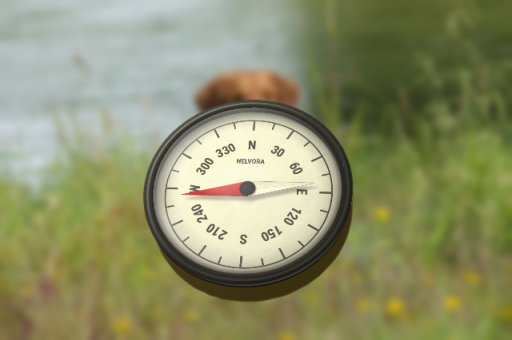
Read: 262.5,°
